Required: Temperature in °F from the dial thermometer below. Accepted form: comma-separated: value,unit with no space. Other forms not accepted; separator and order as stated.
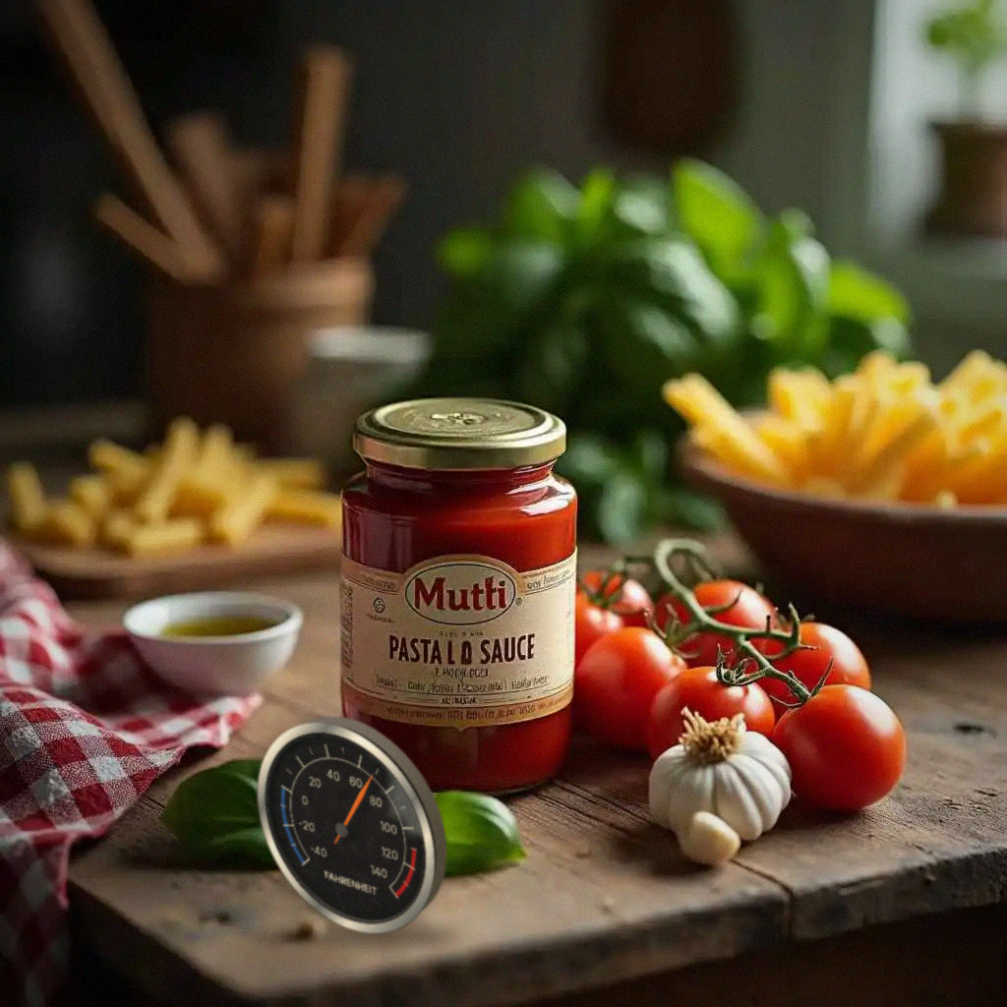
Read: 70,°F
